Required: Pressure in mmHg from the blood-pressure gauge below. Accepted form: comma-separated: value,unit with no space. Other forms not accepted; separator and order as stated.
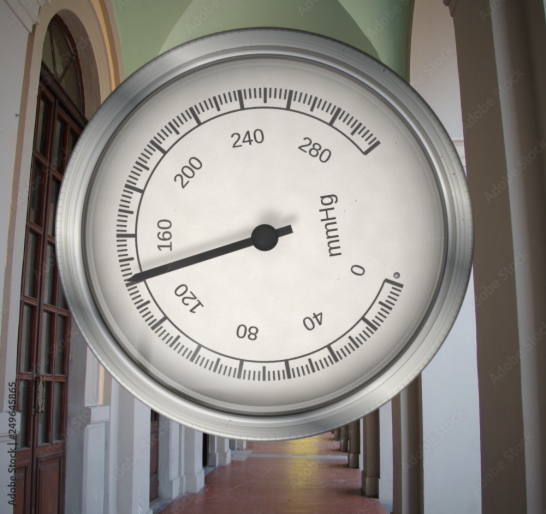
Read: 142,mmHg
